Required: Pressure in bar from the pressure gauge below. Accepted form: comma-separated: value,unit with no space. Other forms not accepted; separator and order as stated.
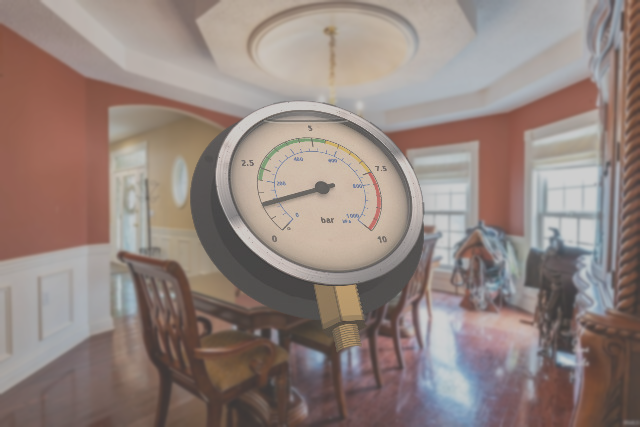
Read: 1,bar
